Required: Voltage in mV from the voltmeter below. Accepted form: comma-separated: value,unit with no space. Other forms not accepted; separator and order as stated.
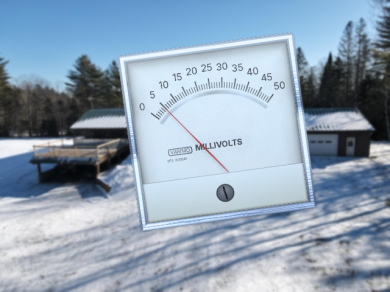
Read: 5,mV
